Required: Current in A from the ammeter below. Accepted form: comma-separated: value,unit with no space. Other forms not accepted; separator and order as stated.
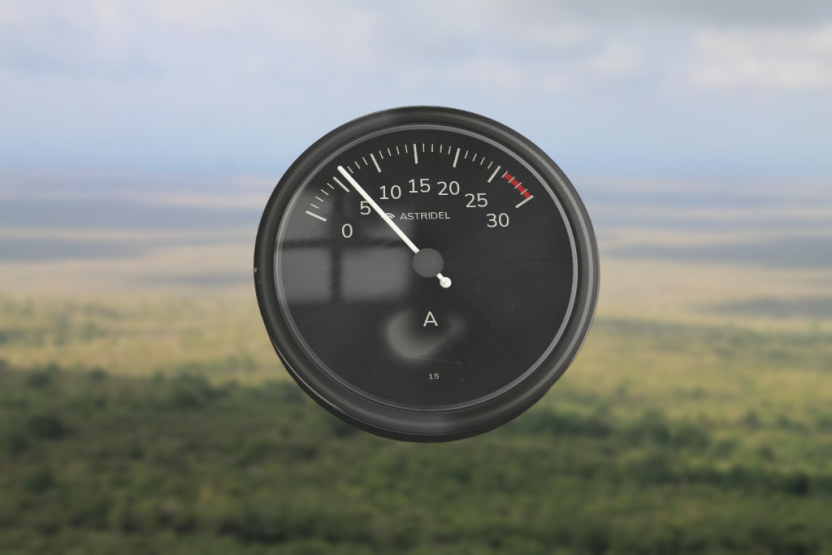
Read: 6,A
